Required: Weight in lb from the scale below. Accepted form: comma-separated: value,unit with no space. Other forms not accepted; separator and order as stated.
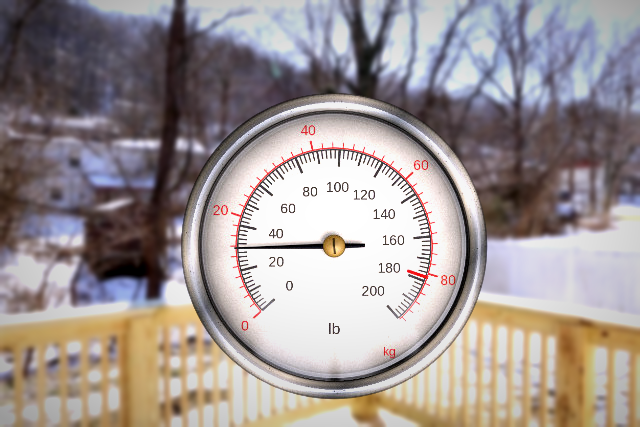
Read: 30,lb
